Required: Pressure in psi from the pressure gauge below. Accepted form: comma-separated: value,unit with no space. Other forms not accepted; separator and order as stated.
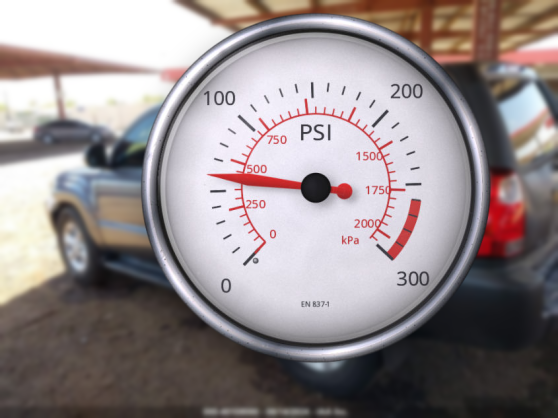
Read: 60,psi
